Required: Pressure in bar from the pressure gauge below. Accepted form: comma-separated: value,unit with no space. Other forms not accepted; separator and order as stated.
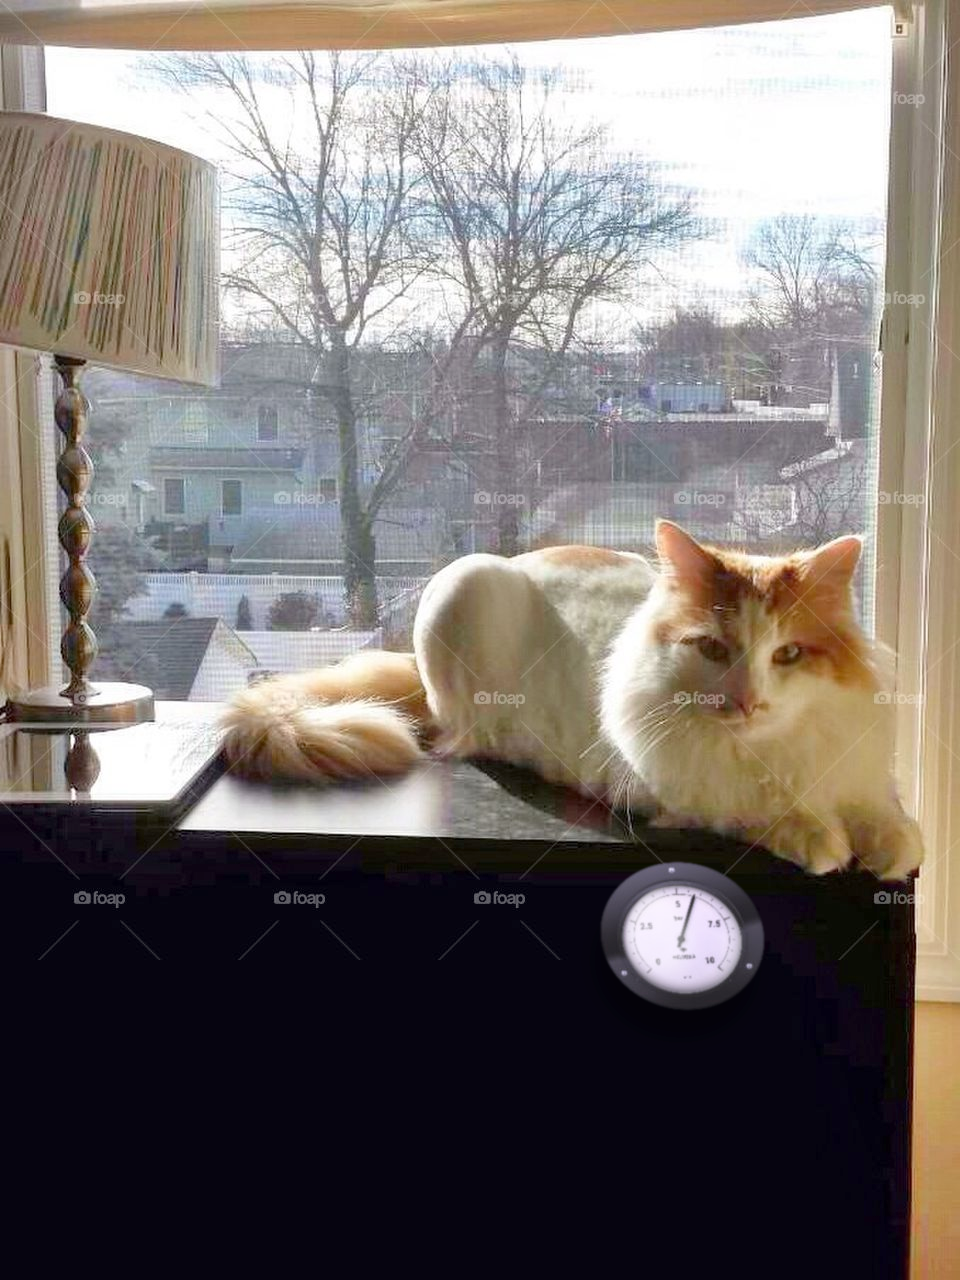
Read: 5.75,bar
